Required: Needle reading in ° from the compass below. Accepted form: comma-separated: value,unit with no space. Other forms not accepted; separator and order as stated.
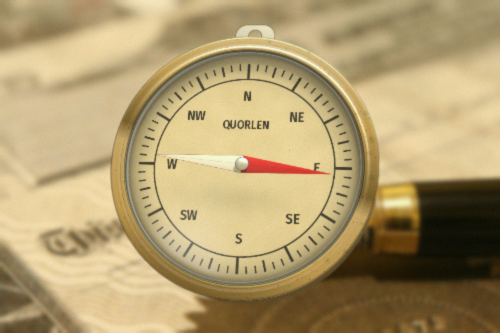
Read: 95,°
